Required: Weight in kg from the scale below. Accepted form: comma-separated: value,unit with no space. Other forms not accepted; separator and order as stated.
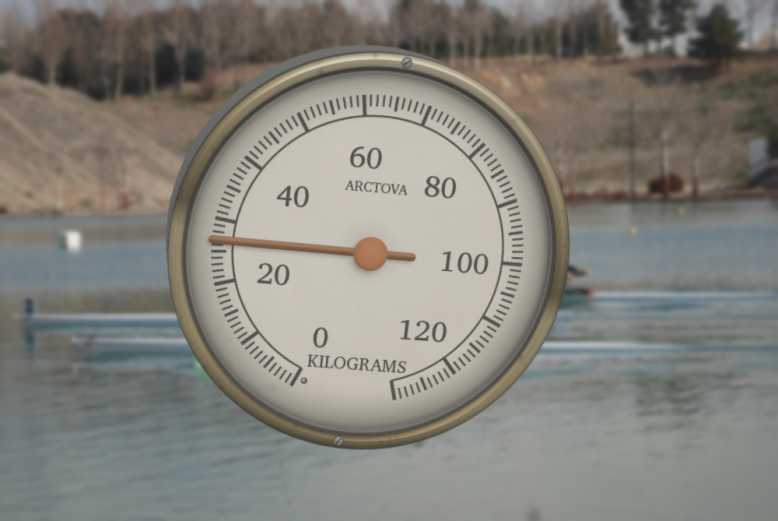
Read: 27,kg
